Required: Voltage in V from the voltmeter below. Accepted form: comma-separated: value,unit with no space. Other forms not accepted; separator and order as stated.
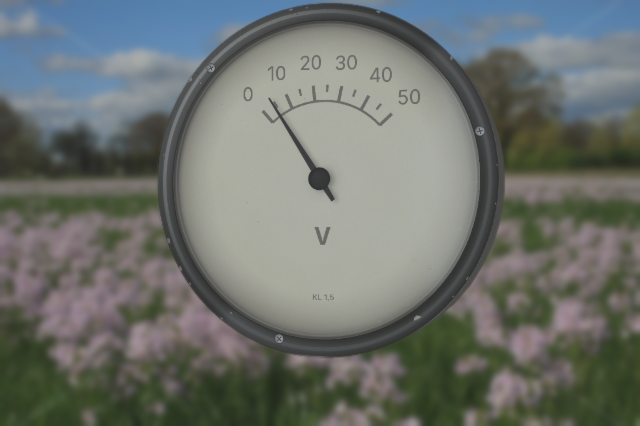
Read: 5,V
